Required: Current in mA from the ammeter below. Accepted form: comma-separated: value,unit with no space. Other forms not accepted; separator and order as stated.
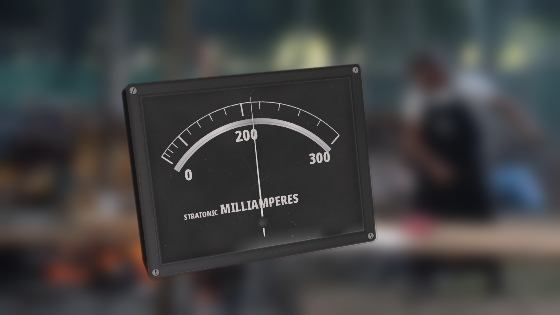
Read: 210,mA
